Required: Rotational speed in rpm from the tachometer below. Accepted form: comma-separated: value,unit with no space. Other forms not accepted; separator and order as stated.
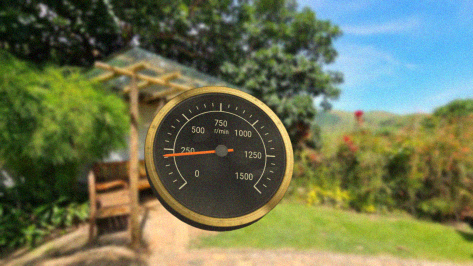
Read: 200,rpm
